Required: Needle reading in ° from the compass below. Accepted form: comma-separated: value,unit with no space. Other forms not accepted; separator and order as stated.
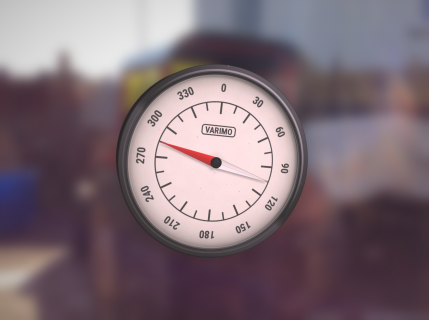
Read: 285,°
